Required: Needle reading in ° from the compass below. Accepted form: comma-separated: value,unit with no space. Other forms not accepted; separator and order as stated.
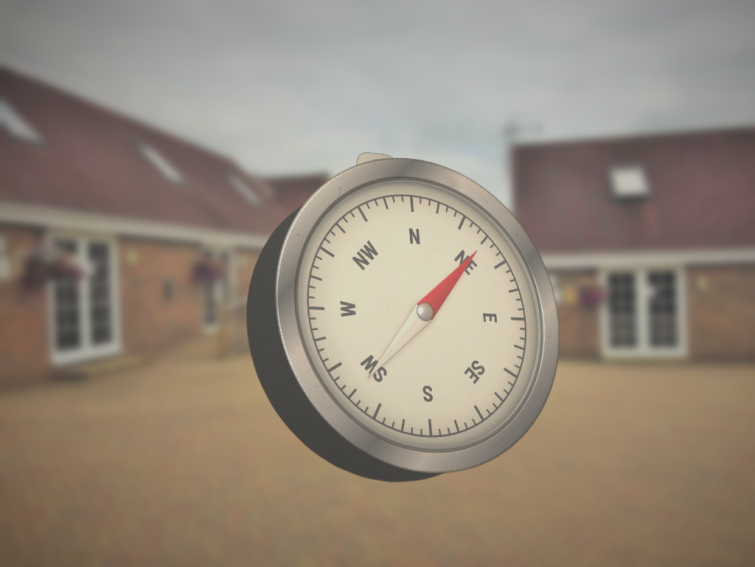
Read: 45,°
